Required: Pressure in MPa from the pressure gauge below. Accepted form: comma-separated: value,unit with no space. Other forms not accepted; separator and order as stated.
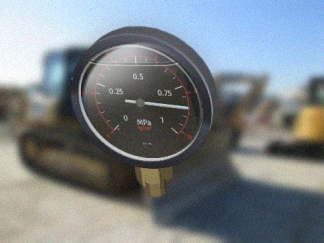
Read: 0.85,MPa
